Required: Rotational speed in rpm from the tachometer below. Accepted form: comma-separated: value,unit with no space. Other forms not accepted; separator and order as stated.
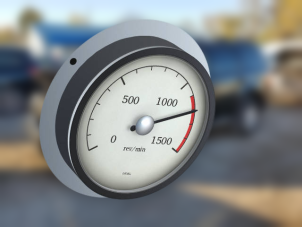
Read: 1200,rpm
